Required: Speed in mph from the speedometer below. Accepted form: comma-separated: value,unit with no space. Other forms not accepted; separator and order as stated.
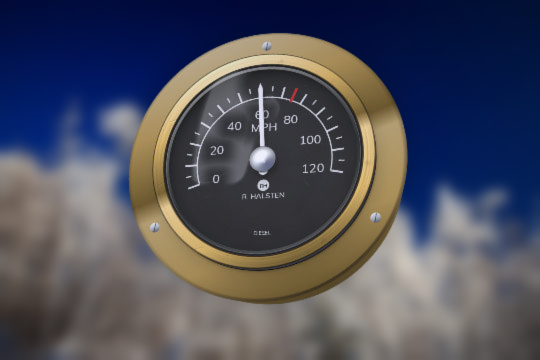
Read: 60,mph
